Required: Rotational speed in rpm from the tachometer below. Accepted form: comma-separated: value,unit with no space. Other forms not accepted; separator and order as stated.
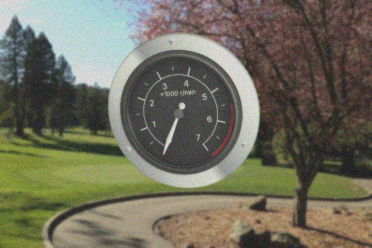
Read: 0,rpm
